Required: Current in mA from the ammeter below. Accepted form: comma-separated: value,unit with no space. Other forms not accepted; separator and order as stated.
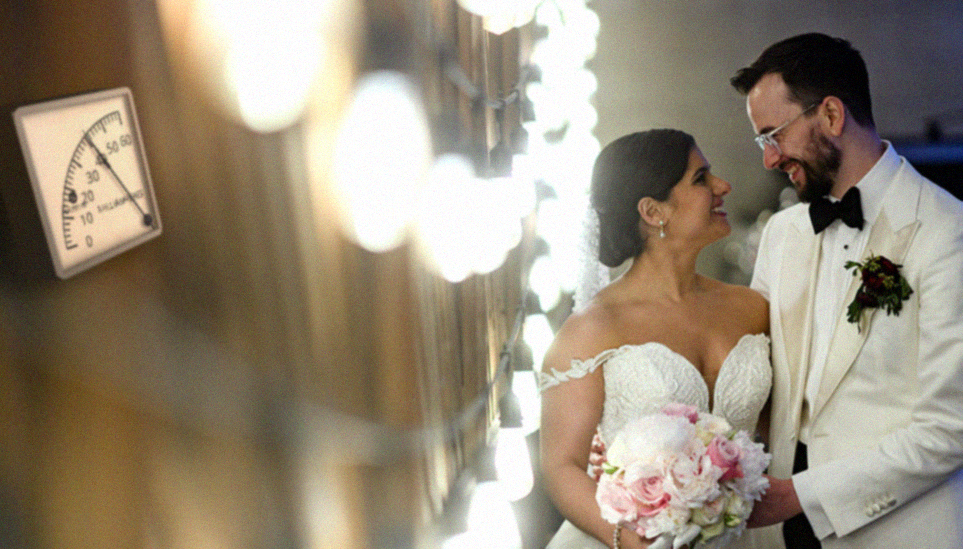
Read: 40,mA
